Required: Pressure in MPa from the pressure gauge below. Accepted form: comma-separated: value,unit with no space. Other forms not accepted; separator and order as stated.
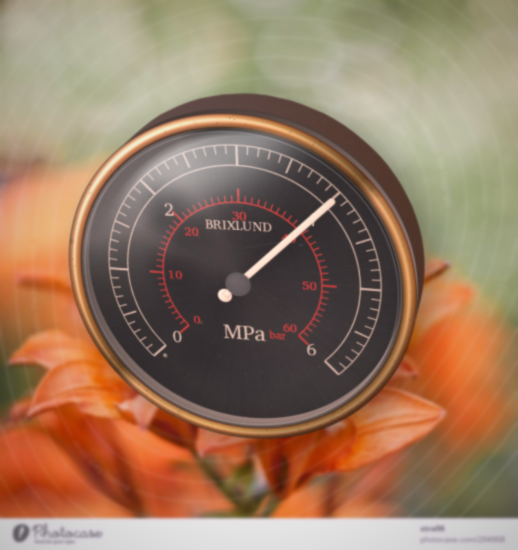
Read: 4,MPa
